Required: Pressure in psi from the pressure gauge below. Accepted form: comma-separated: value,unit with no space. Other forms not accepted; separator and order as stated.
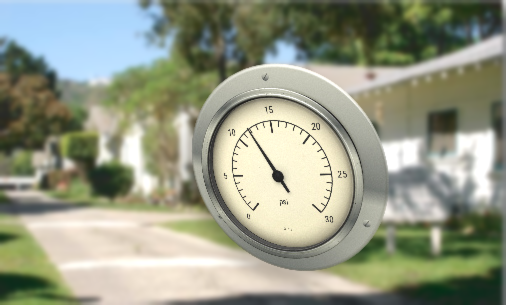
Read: 12,psi
